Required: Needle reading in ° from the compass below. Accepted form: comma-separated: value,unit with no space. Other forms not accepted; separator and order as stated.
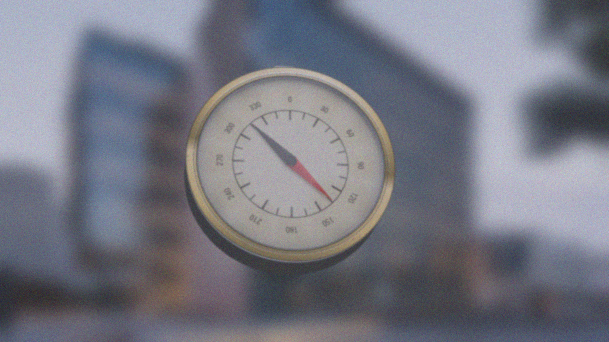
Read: 135,°
